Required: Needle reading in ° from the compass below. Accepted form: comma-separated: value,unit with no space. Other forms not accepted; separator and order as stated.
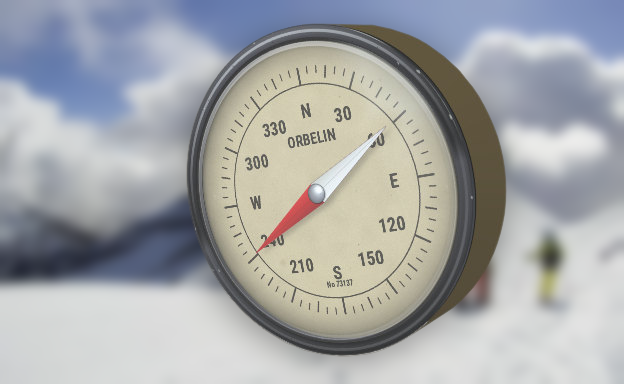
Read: 240,°
